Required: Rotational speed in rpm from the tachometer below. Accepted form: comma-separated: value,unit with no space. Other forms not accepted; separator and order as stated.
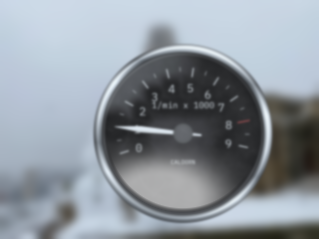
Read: 1000,rpm
